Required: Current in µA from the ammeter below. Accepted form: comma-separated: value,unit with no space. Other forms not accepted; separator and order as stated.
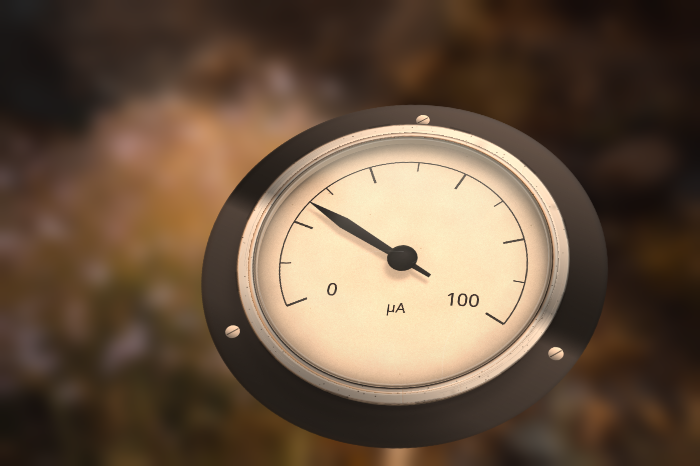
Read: 25,µA
